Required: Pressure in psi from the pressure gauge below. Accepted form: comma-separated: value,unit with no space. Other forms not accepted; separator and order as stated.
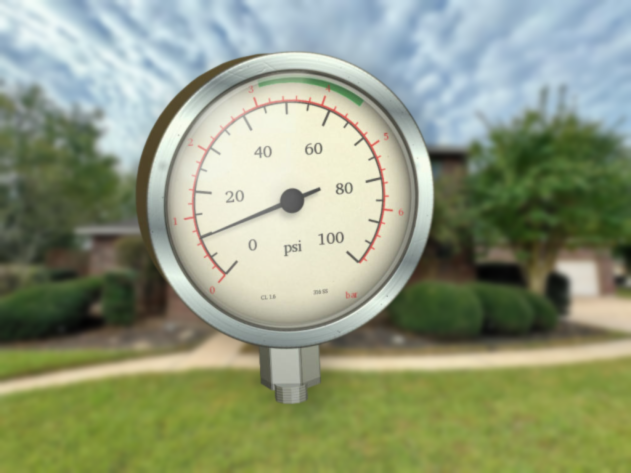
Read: 10,psi
